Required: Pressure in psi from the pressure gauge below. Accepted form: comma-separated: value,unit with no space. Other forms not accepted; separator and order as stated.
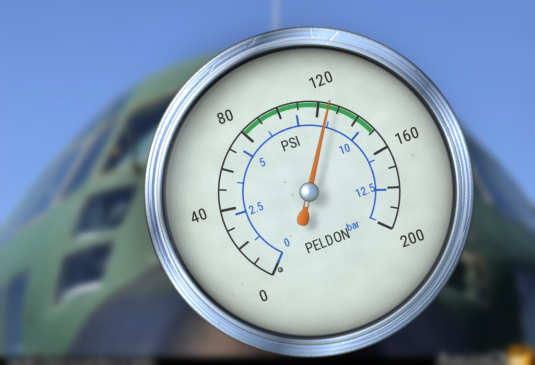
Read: 125,psi
